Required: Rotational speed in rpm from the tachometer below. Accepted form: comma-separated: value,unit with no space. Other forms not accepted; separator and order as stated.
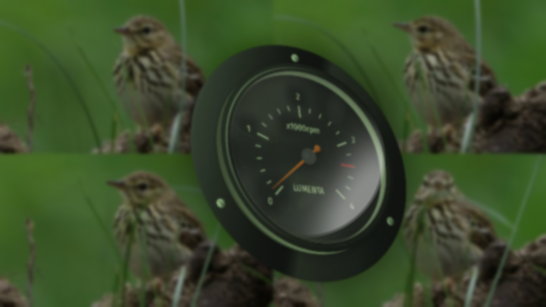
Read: 100,rpm
